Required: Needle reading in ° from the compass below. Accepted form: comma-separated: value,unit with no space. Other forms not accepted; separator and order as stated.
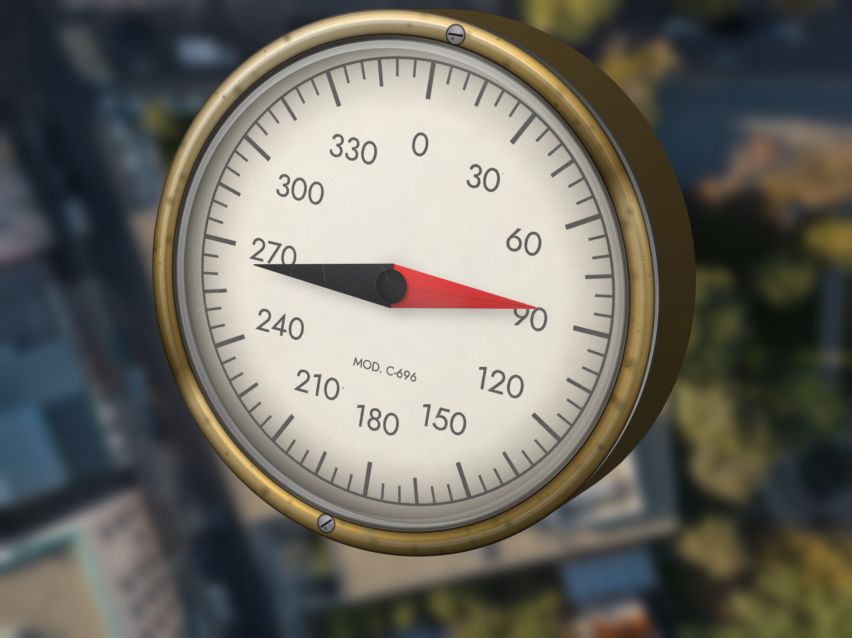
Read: 85,°
